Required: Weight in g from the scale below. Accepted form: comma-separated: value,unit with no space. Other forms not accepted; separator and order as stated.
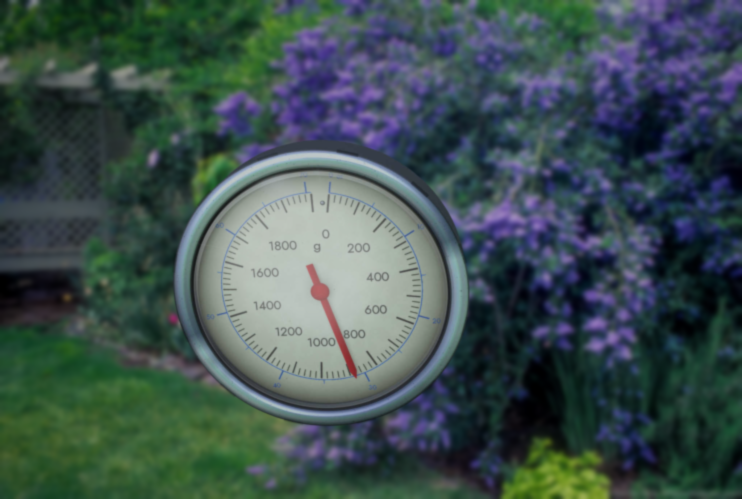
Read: 880,g
